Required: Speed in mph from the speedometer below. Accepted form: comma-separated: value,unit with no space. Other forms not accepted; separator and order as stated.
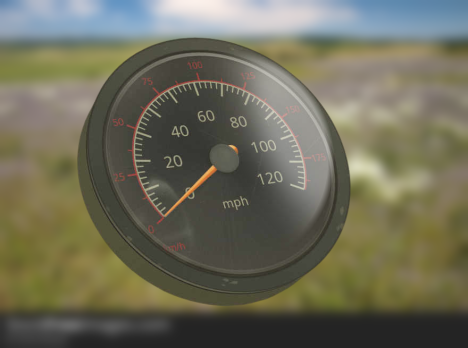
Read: 0,mph
